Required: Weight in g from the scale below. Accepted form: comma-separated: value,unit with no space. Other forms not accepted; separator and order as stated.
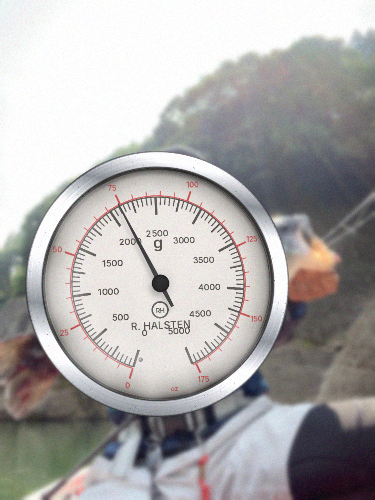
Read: 2100,g
